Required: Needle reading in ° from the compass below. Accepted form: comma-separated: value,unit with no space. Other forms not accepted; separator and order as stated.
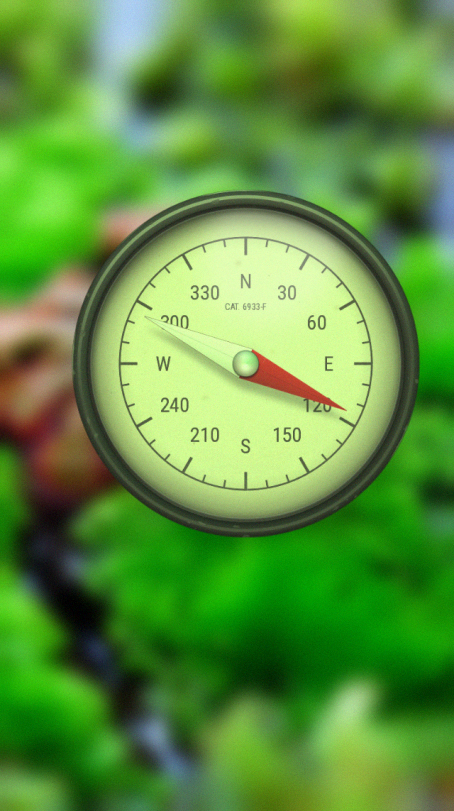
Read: 115,°
